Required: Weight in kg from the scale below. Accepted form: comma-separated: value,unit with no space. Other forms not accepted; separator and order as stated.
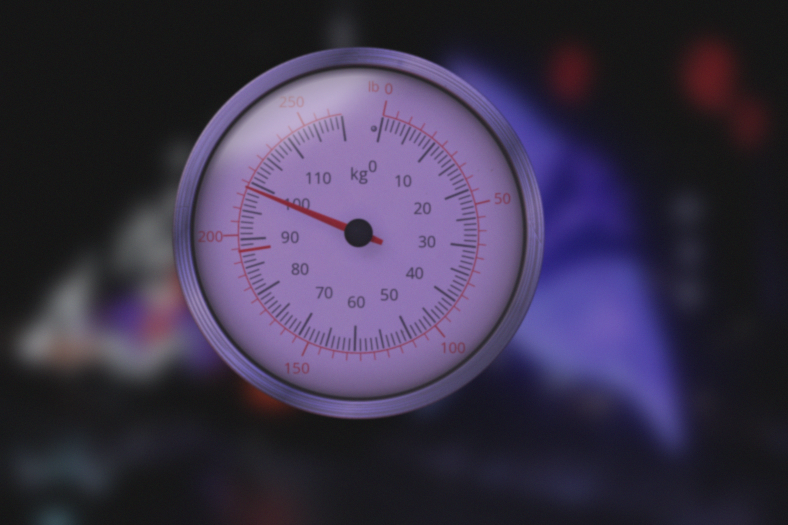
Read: 99,kg
